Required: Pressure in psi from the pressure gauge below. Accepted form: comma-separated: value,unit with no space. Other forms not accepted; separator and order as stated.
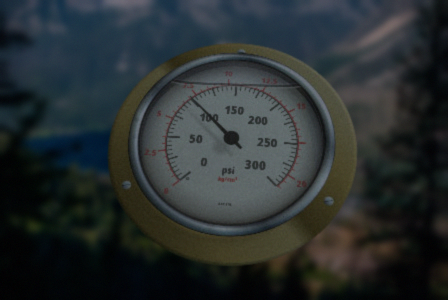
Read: 100,psi
